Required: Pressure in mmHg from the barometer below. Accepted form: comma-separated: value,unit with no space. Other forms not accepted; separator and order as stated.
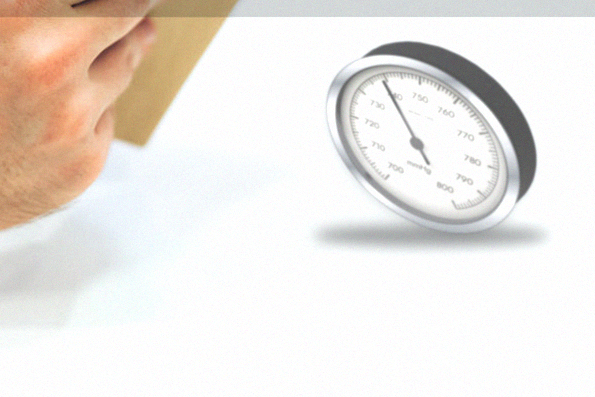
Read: 740,mmHg
